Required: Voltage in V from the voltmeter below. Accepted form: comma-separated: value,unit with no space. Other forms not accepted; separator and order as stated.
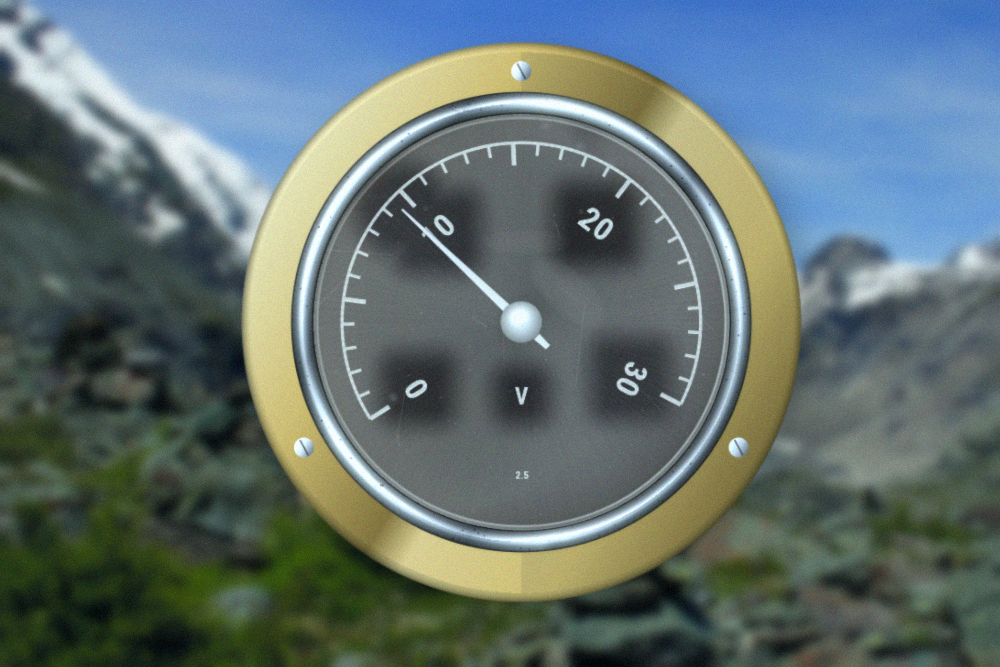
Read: 9.5,V
